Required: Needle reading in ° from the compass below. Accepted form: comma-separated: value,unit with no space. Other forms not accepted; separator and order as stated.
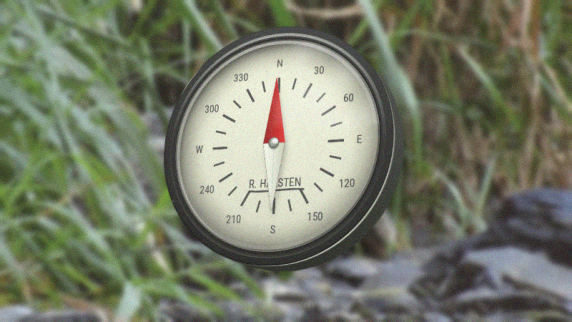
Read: 0,°
